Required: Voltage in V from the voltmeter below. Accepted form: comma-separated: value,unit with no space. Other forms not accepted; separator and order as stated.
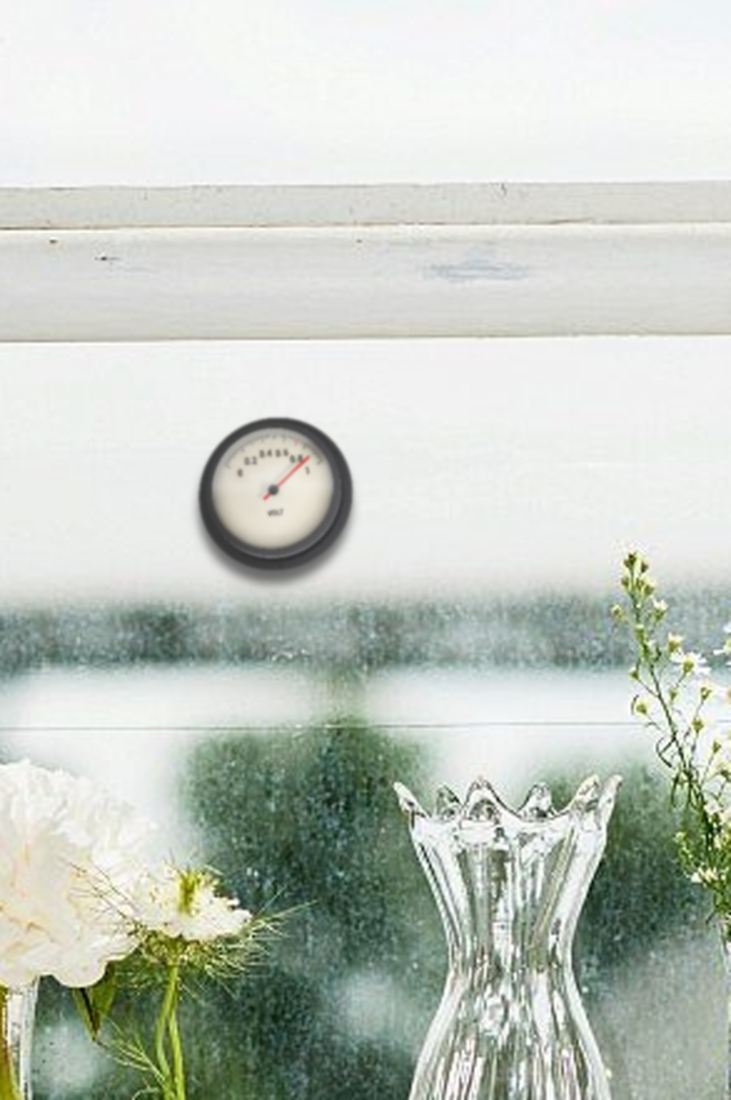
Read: 0.9,V
